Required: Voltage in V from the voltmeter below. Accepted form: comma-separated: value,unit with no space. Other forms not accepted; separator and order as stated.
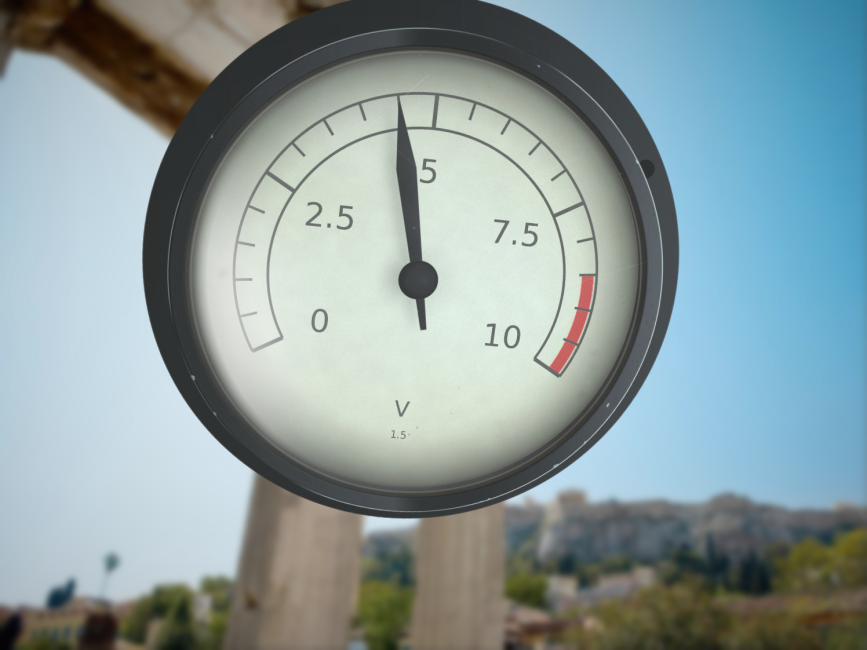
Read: 4.5,V
